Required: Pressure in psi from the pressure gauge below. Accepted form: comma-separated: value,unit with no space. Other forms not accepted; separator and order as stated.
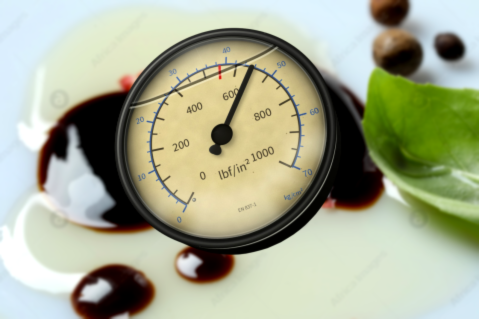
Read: 650,psi
